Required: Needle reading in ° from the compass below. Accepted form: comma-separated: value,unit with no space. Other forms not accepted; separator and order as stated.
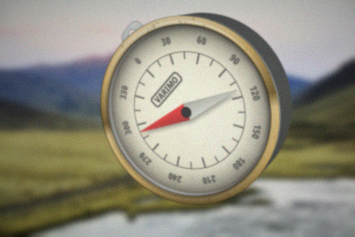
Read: 292.5,°
